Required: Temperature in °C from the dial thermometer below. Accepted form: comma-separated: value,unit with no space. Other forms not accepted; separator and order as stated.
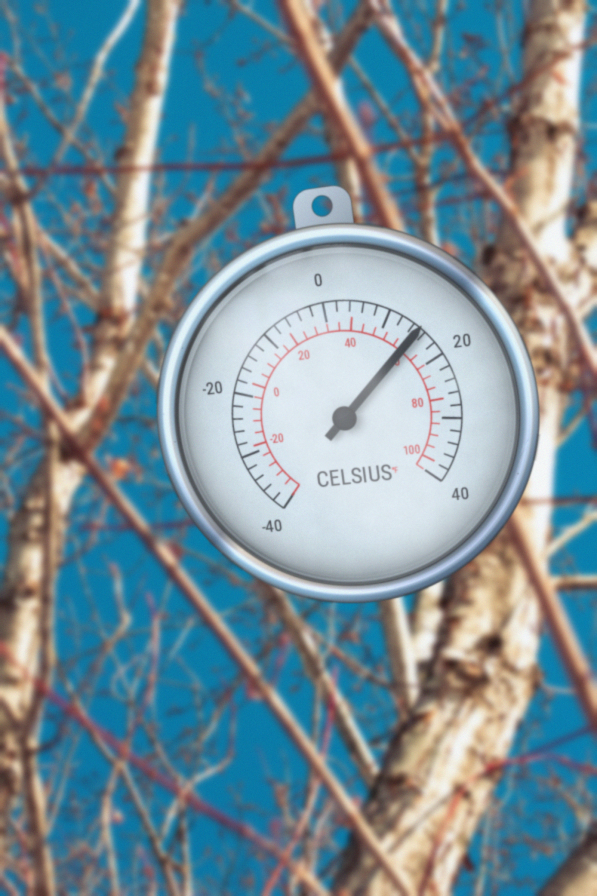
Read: 15,°C
